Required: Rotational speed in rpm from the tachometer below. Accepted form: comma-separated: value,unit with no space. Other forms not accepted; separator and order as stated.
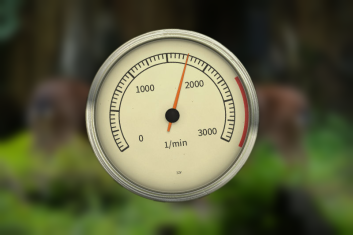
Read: 1750,rpm
